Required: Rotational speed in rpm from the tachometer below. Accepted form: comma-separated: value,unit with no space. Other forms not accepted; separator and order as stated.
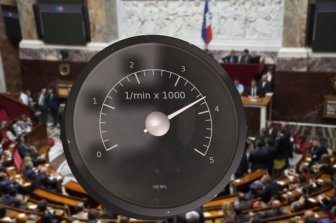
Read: 3700,rpm
